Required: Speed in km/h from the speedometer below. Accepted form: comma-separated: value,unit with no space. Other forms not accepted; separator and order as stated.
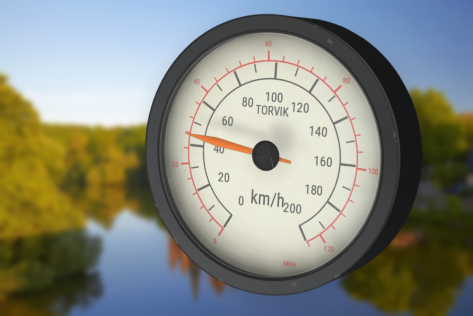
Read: 45,km/h
